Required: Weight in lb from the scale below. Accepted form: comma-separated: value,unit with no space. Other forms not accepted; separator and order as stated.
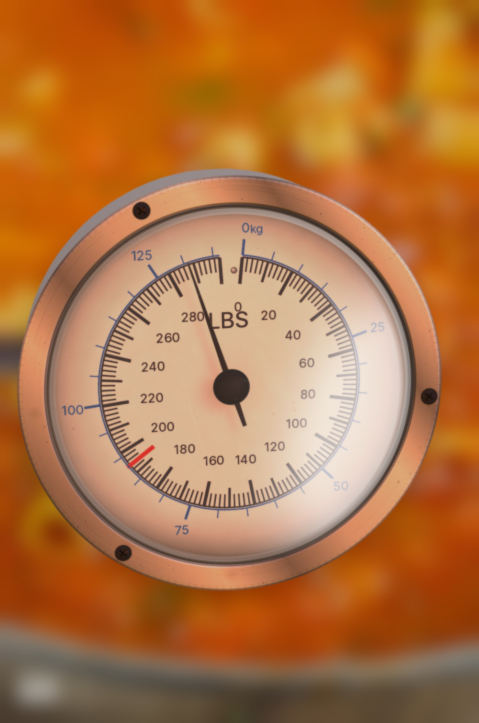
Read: 288,lb
